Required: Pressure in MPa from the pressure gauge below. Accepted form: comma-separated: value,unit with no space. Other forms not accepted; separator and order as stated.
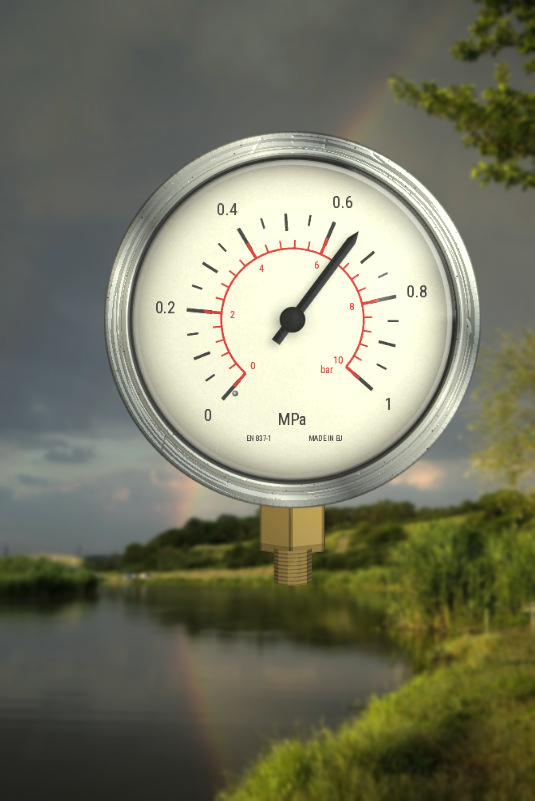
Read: 0.65,MPa
